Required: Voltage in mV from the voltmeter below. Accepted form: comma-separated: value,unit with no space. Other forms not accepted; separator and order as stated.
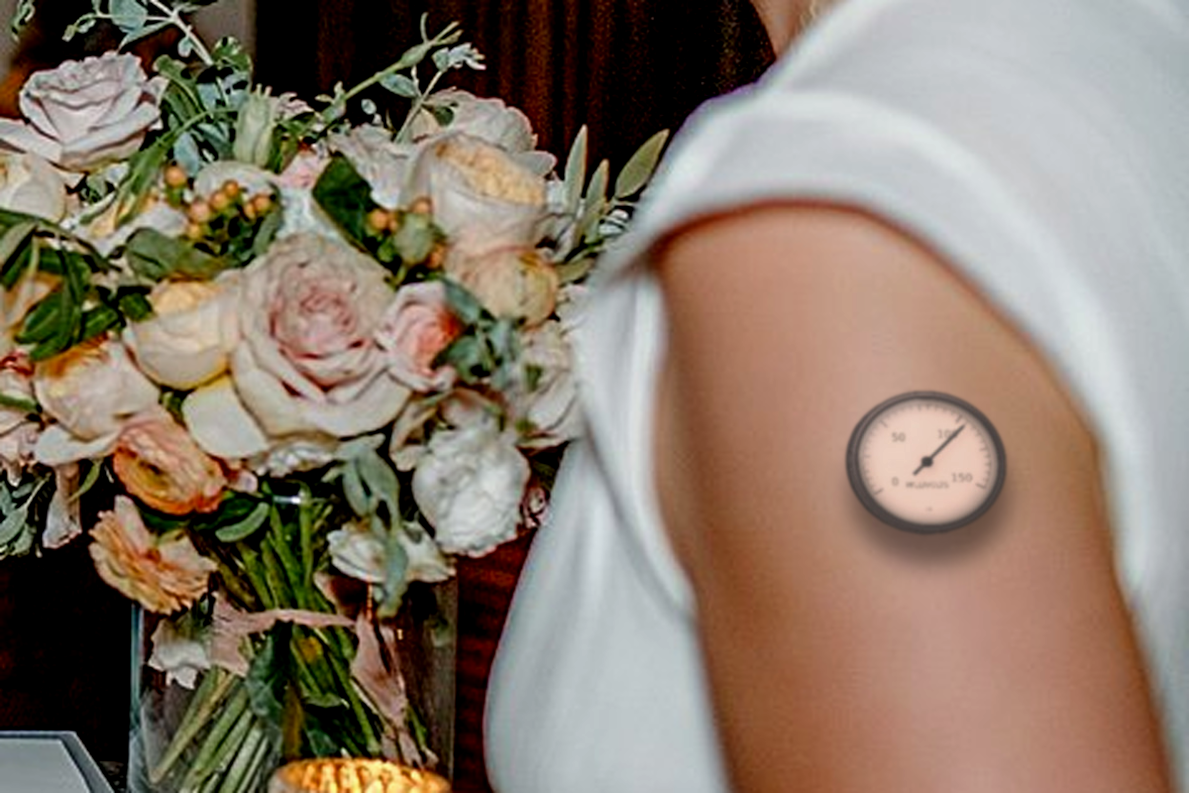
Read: 105,mV
